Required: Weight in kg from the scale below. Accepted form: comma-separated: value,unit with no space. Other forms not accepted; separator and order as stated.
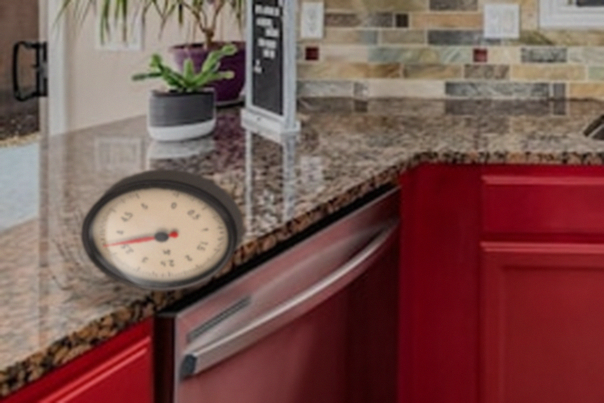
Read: 3.75,kg
